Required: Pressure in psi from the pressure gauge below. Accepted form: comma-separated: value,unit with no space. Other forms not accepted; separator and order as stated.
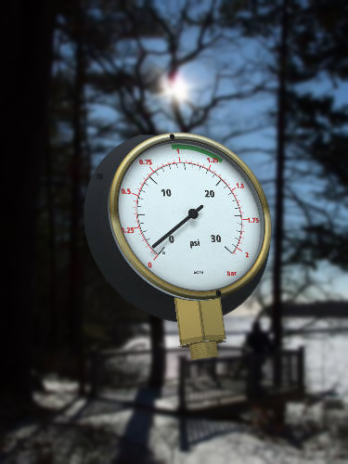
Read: 1,psi
